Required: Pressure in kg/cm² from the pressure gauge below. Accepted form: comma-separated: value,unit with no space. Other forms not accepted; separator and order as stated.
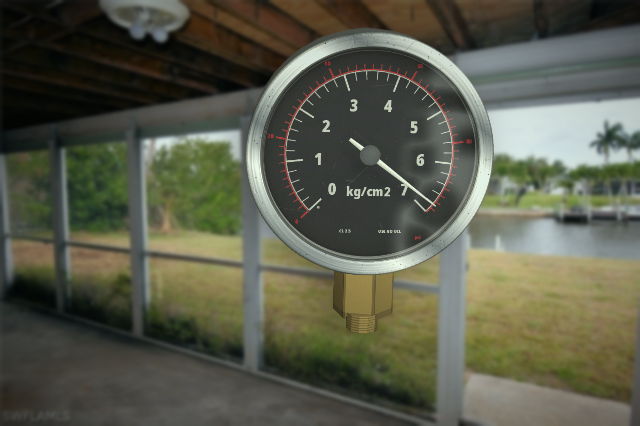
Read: 6.8,kg/cm²
